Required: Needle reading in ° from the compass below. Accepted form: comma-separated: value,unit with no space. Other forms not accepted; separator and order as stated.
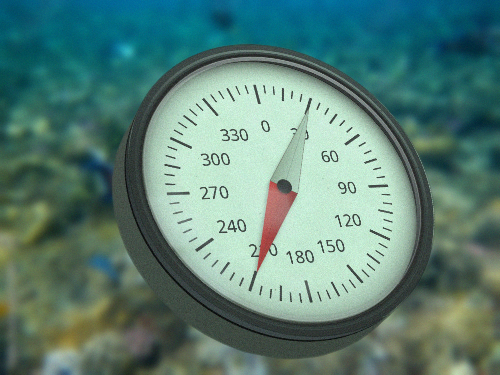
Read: 210,°
